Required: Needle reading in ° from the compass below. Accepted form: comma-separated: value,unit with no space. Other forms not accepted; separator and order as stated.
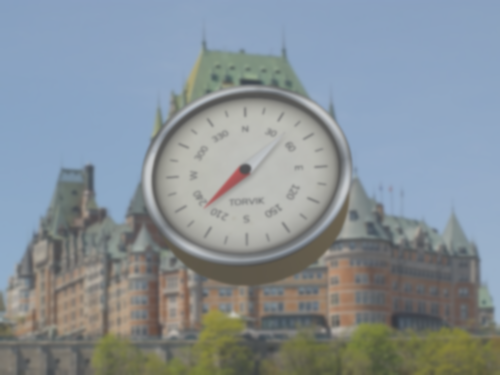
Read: 225,°
